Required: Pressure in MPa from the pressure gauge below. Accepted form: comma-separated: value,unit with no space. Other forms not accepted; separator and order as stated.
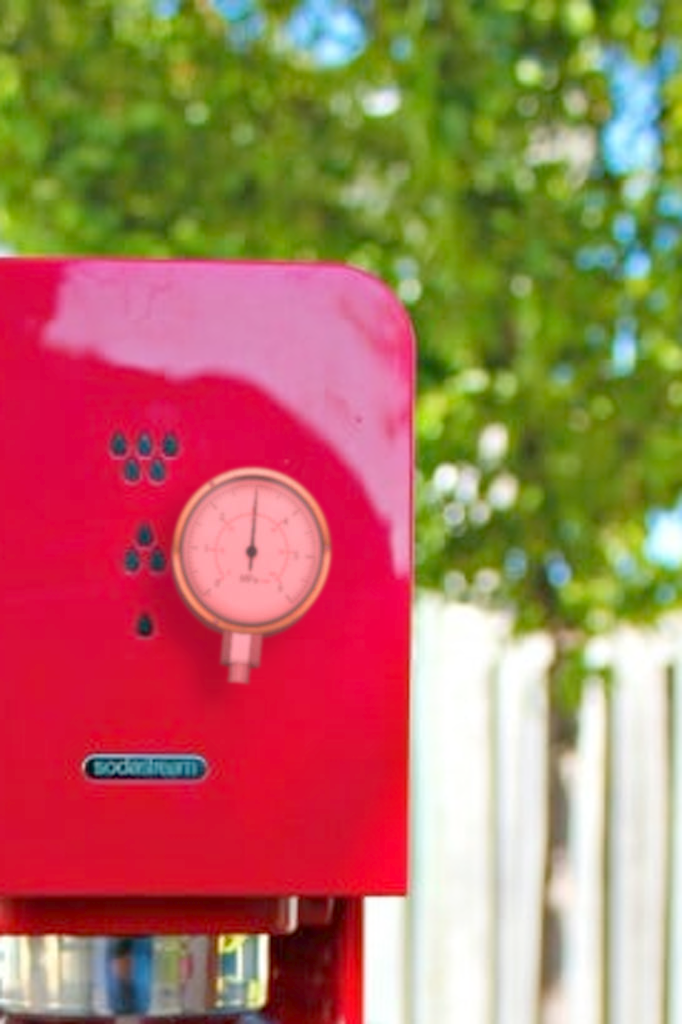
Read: 3,MPa
